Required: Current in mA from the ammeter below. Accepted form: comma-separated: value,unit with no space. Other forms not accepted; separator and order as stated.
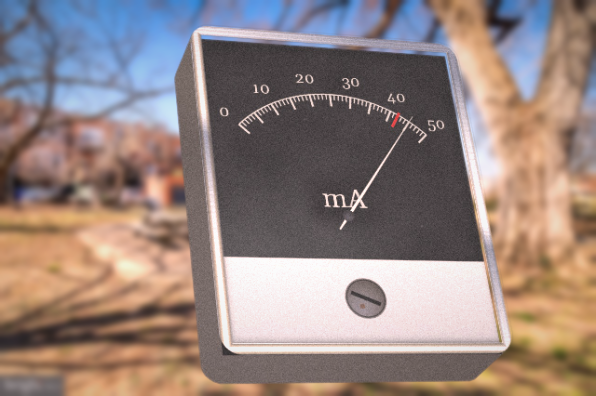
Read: 45,mA
